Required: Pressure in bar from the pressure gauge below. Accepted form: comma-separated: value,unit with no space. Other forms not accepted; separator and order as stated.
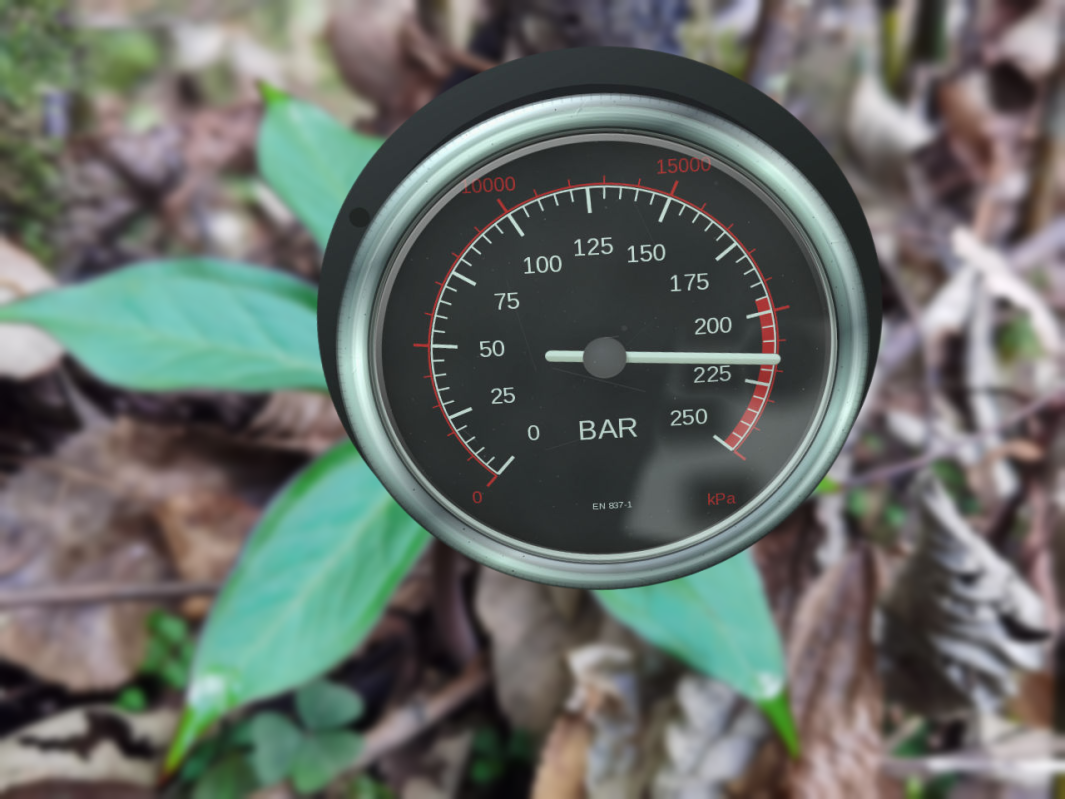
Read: 215,bar
